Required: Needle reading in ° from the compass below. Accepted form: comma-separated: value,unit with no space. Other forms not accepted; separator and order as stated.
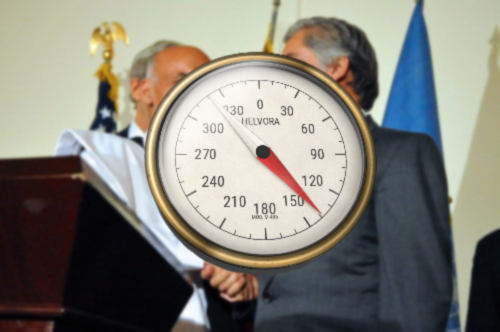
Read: 140,°
